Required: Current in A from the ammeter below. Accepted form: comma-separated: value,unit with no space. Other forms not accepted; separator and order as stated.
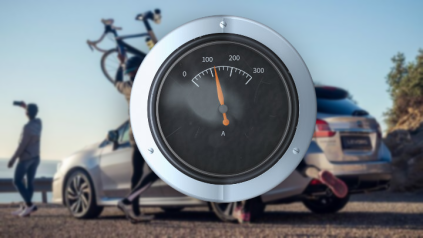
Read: 120,A
